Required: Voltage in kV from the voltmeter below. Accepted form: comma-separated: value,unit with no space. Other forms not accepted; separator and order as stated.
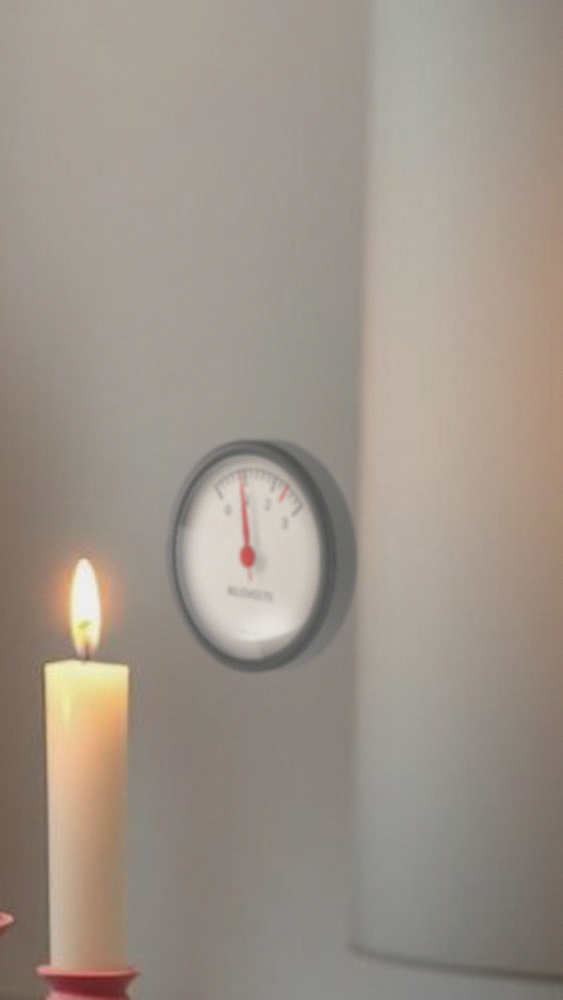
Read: 1,kV
